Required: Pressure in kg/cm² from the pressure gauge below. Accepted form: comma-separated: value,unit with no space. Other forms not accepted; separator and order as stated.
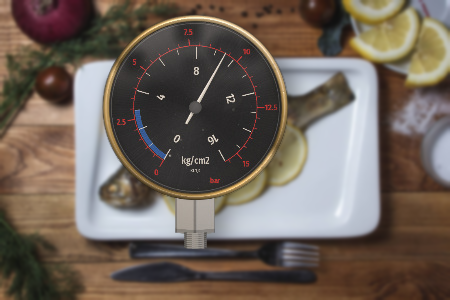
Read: 9.5,kg/cm²
